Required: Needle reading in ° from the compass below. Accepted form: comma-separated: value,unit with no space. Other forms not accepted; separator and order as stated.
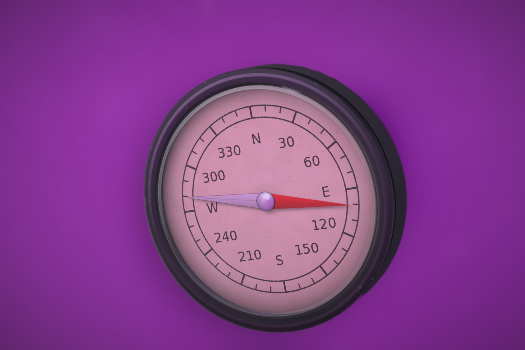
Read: 100,°
